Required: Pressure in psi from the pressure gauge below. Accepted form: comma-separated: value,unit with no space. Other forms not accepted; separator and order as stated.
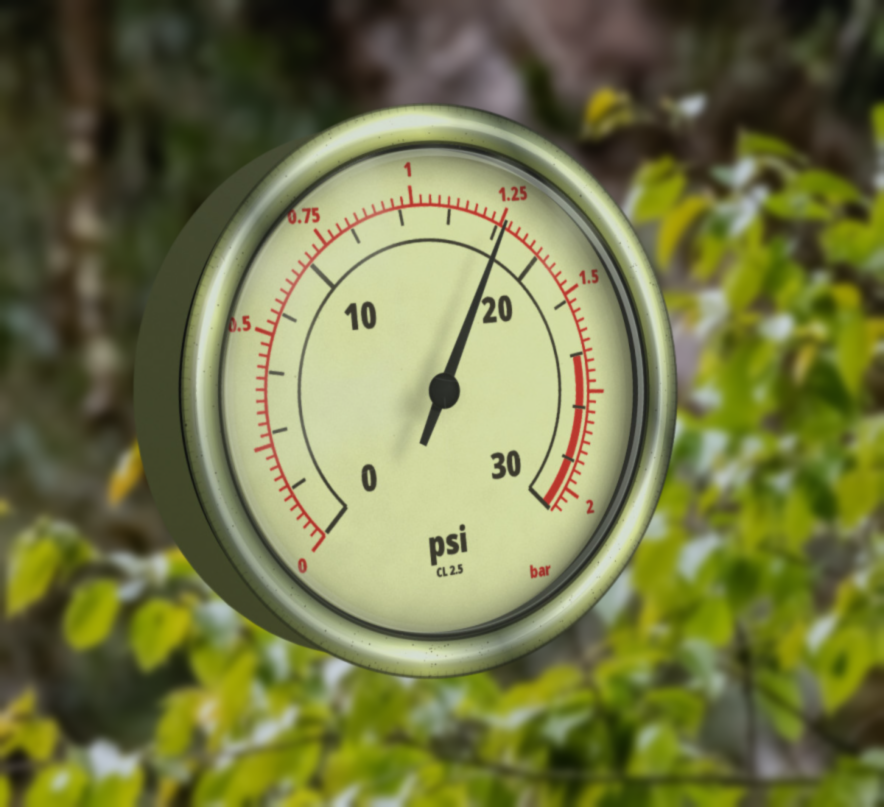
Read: 18,psi
